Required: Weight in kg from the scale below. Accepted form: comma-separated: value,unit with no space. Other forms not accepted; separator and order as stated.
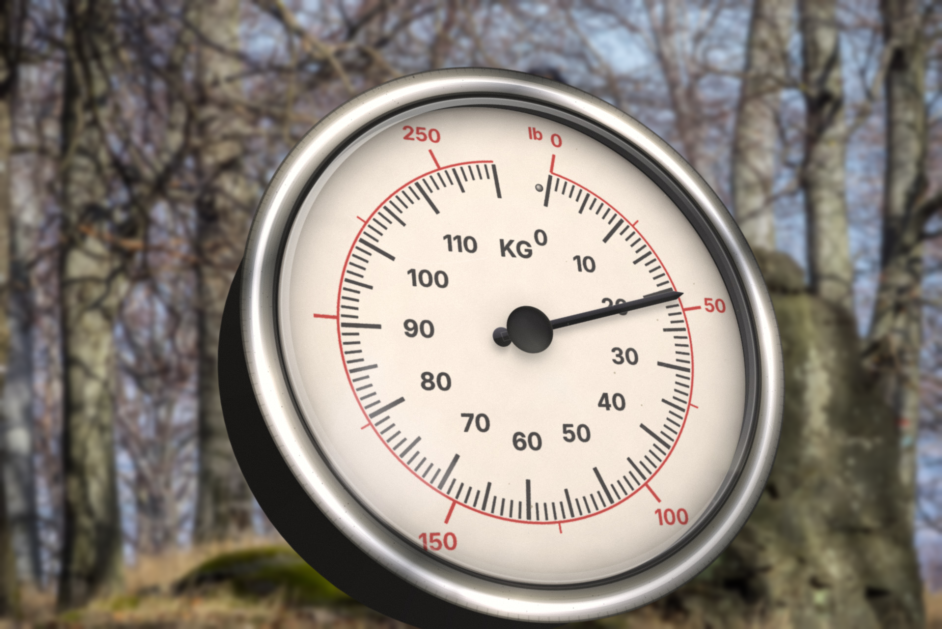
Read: 21,kg
